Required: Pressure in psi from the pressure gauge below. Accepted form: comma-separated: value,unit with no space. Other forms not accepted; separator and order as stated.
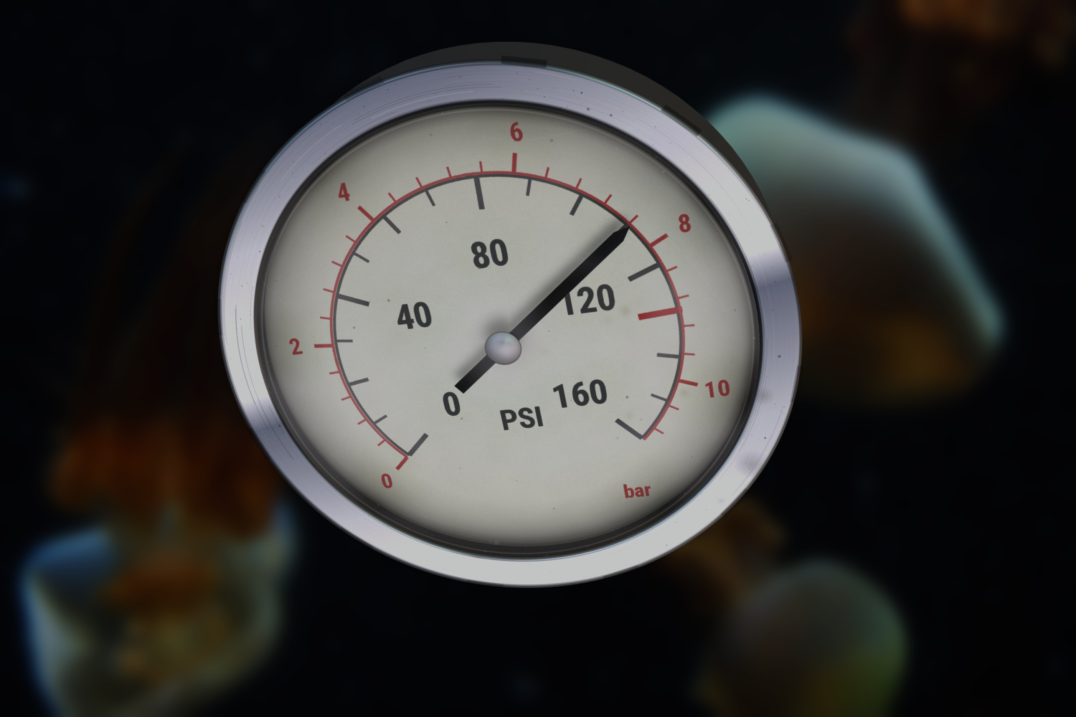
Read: 110,psi
